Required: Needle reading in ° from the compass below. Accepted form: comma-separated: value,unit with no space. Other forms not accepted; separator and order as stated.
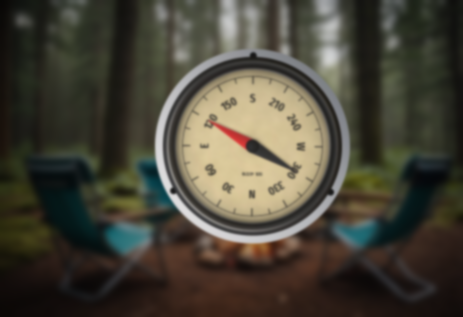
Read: 120,°
